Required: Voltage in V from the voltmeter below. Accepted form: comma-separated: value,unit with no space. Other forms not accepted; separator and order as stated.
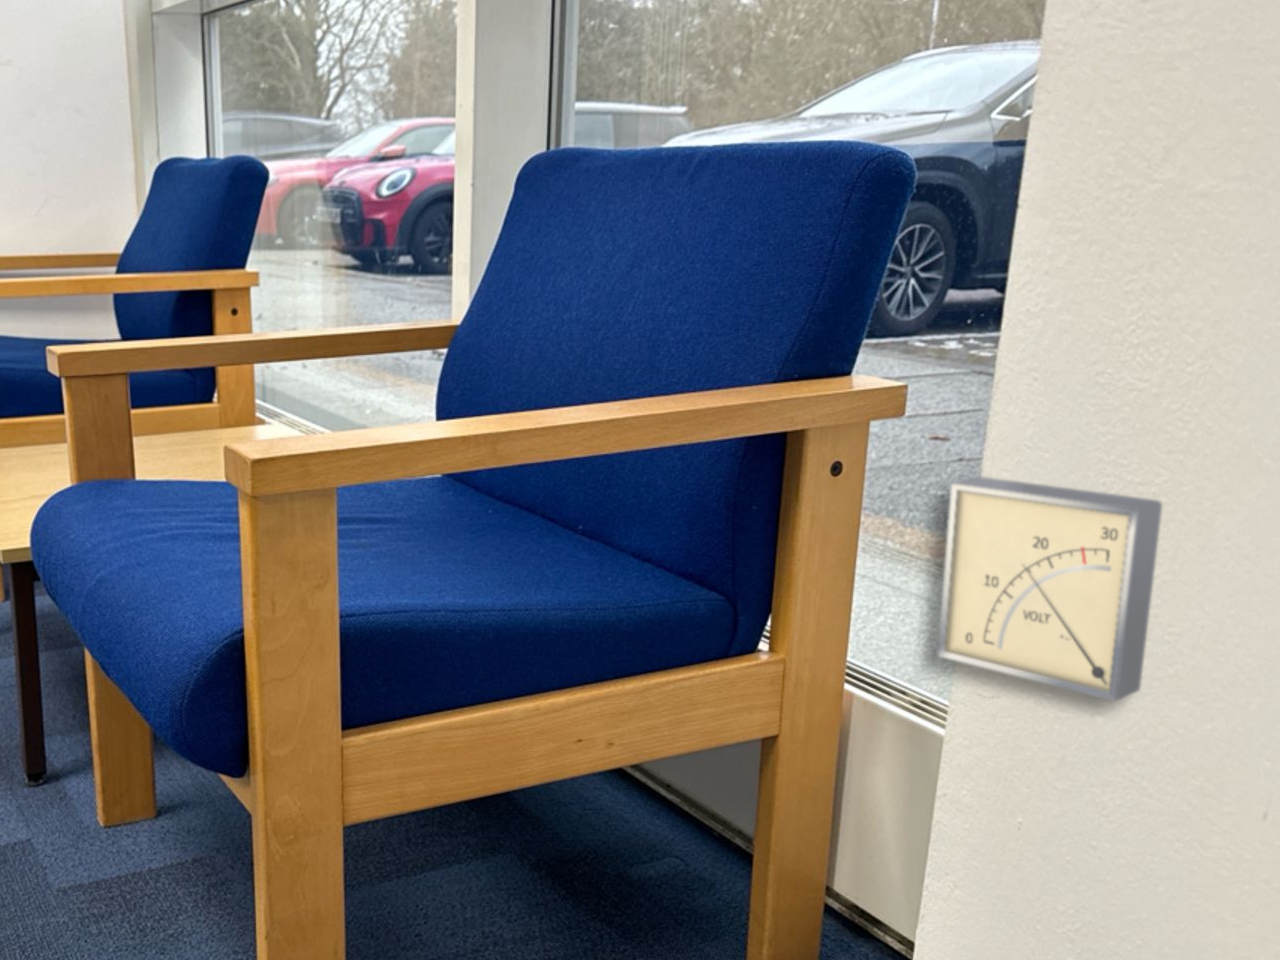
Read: 16,V
